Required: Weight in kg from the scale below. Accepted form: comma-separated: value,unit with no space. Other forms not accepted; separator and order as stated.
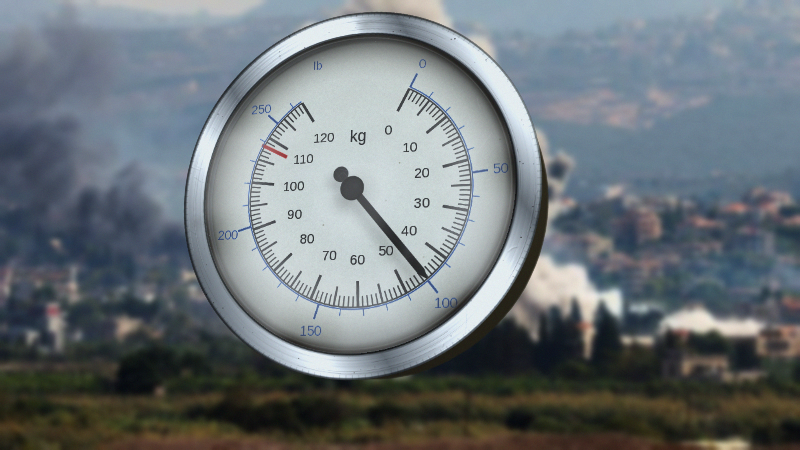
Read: 45,kg
